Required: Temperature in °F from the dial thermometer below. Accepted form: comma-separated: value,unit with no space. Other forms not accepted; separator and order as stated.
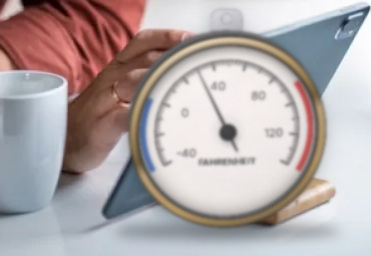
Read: 30,°F
